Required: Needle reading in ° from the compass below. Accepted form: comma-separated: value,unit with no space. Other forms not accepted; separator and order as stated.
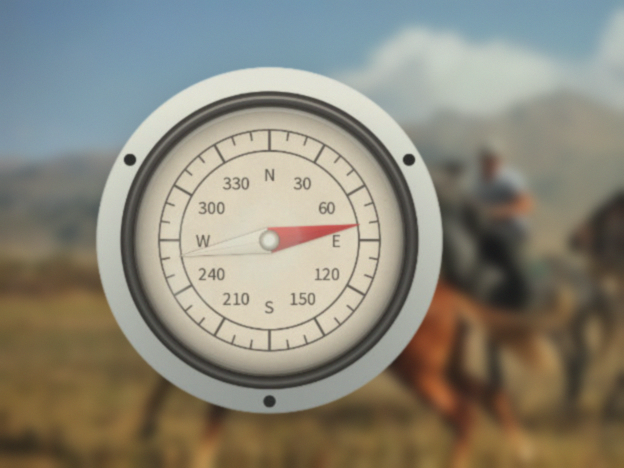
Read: 80,°
